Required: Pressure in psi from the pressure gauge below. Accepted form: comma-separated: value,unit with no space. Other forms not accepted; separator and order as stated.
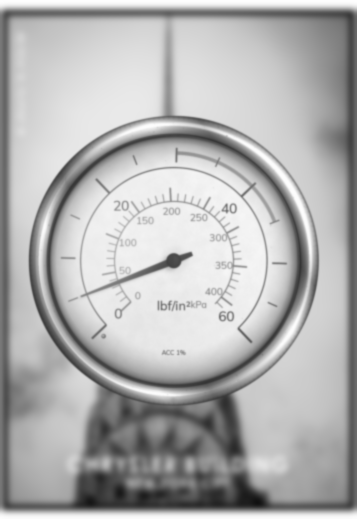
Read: 5,psi
